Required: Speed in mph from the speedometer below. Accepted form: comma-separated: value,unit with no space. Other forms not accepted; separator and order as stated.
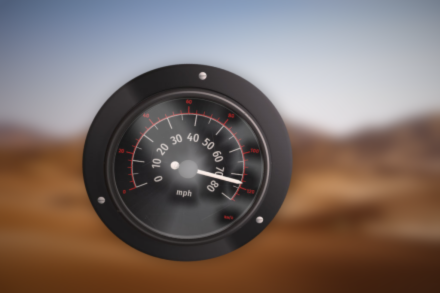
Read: 72.5,mph
